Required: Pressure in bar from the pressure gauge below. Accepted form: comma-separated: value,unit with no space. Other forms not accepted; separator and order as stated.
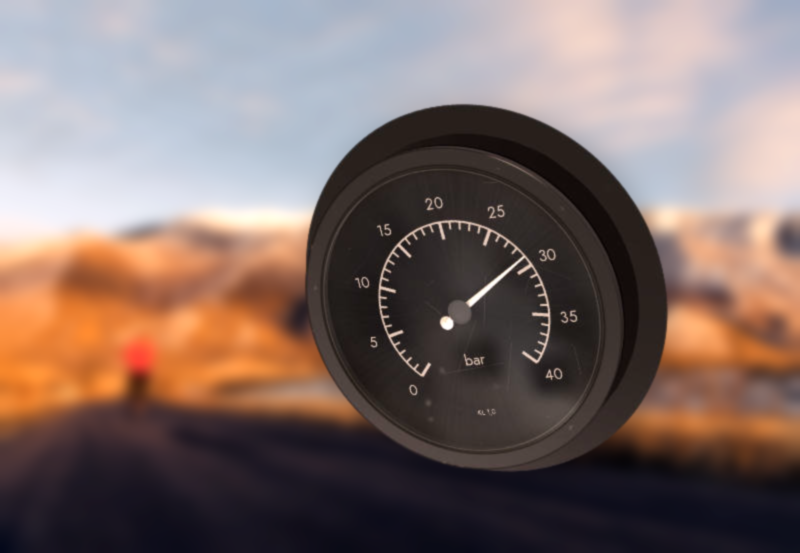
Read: 29,bar
